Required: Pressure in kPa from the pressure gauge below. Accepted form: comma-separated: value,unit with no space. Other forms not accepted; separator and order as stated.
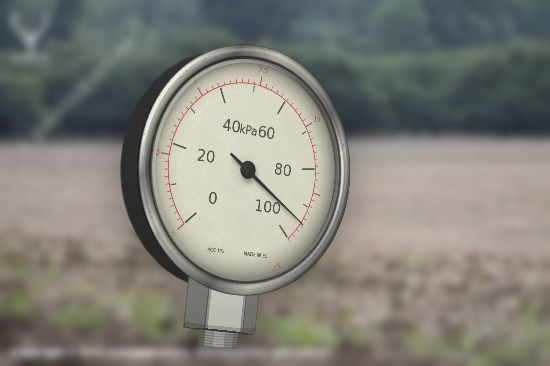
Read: 95,kPa
